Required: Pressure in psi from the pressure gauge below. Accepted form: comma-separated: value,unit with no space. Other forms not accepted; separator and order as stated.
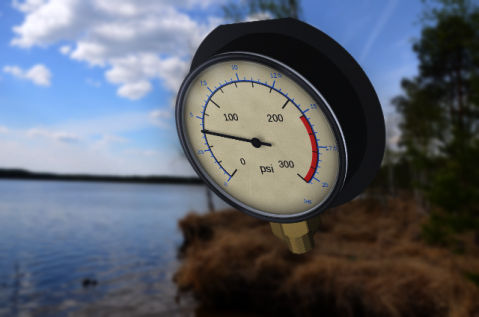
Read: 60,psi
